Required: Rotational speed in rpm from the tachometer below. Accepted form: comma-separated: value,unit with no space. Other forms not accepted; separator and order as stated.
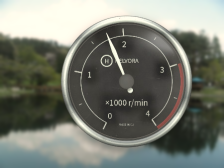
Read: 1750,rpm
